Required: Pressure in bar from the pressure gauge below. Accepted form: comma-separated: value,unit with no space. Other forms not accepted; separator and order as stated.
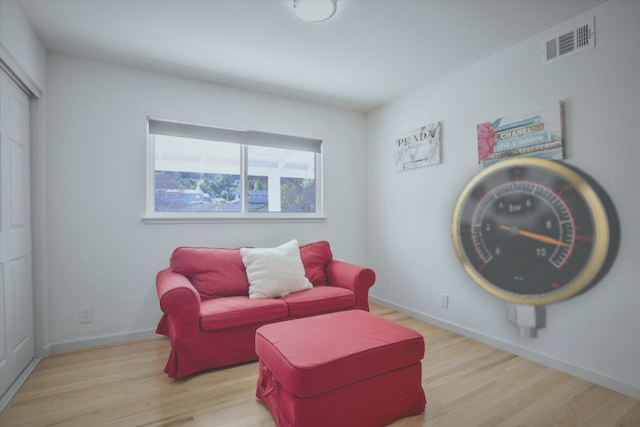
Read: 9,bar
